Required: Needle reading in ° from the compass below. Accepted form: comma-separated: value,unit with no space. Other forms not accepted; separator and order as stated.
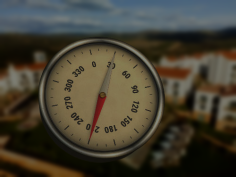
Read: 210,°
